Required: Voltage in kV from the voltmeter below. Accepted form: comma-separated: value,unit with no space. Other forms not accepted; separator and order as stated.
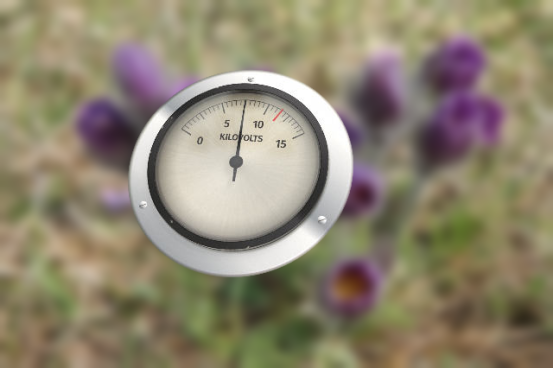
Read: 7.5,kV
